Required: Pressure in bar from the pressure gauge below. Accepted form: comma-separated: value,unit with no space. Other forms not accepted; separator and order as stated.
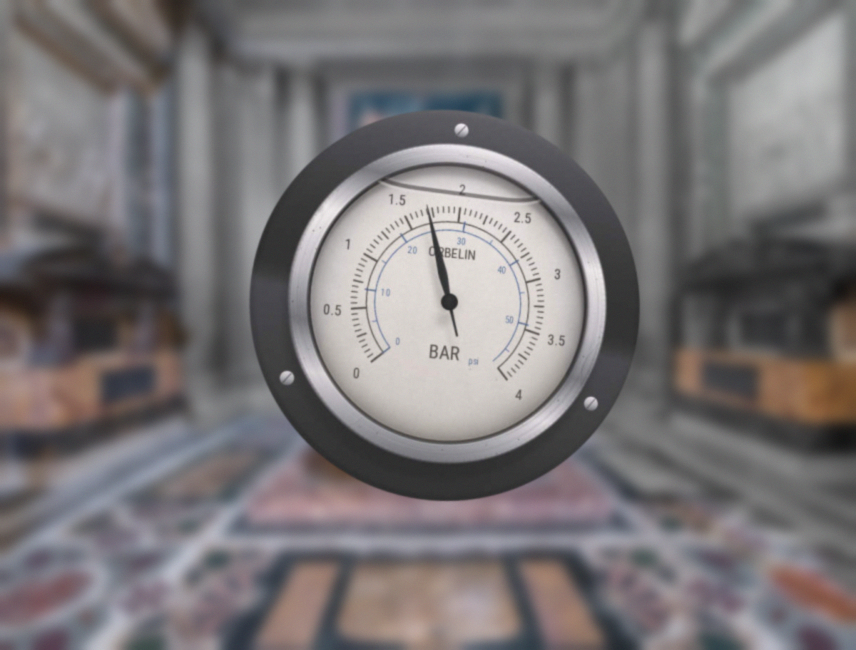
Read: 1.7,bar
